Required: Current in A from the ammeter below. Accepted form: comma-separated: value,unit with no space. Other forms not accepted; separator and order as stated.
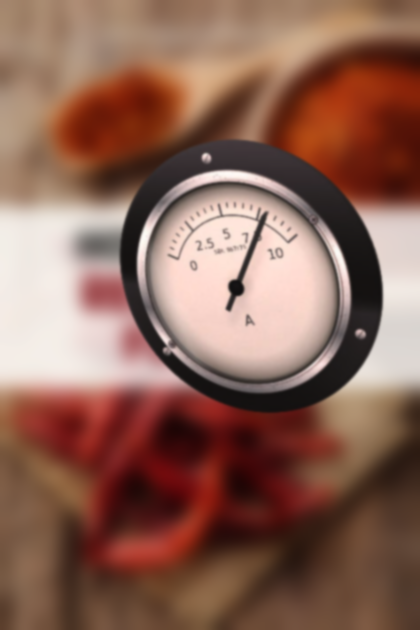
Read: 8,A
